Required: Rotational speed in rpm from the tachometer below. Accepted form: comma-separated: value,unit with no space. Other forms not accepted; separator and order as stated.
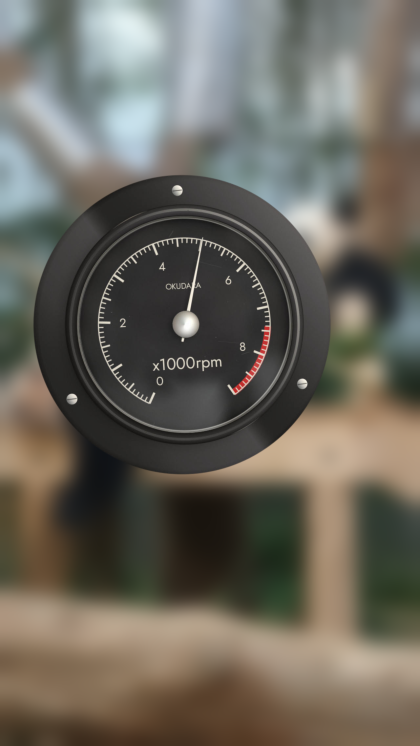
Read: 5000,rpm
